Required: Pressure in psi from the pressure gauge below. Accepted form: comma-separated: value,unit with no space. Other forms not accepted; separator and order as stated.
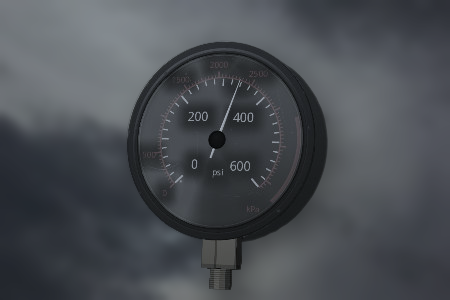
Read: 340,psi
